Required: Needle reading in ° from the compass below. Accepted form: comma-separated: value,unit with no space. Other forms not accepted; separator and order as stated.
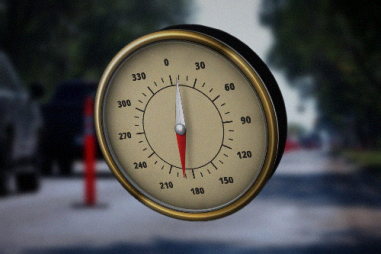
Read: 190,°
